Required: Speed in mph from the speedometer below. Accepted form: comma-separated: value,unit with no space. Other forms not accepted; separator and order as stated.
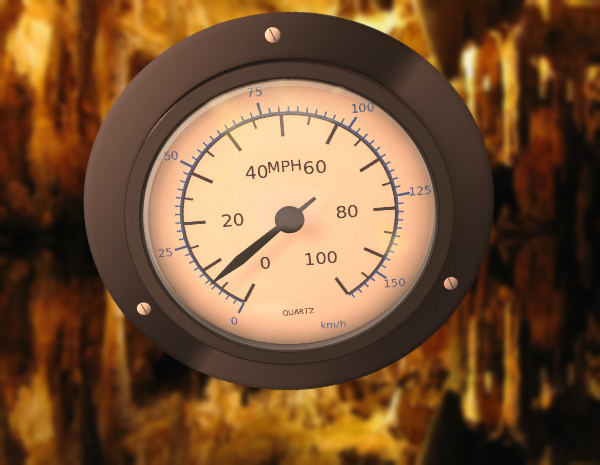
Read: 7.5,mph
